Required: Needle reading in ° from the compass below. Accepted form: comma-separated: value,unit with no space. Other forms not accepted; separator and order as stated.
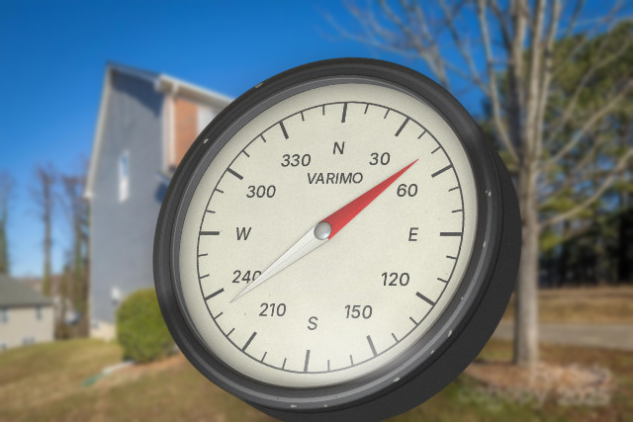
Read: 50,°
